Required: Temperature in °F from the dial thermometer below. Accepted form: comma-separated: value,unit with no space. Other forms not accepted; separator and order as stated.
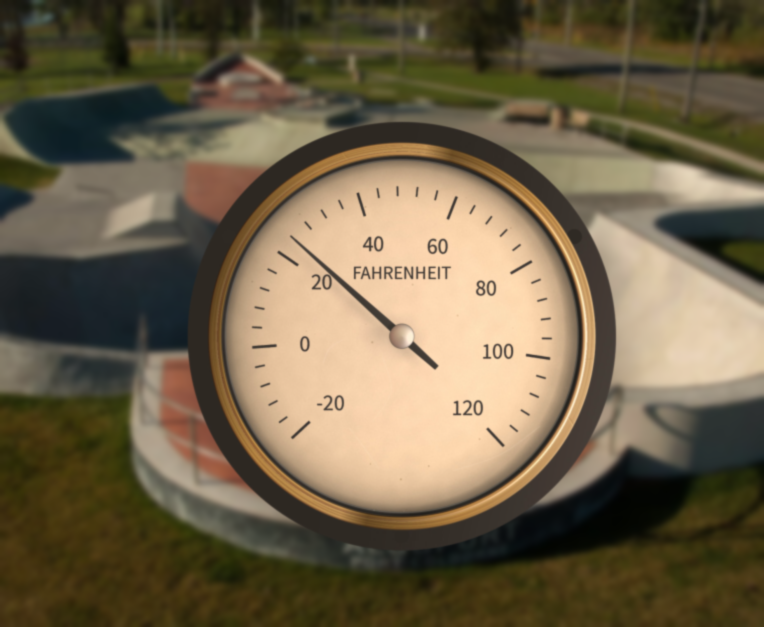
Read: 24,°F
